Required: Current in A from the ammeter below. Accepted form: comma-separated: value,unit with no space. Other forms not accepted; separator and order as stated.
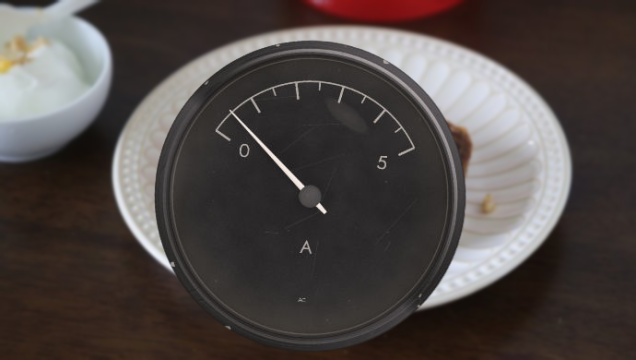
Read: 0.5,A
